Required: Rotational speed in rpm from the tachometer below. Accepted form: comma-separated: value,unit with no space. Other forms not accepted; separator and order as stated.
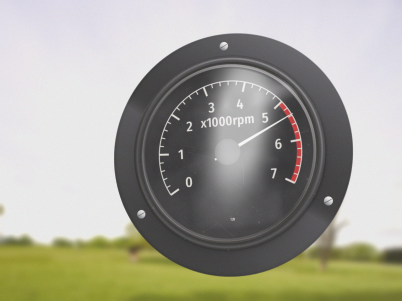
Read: 5400,rpm
